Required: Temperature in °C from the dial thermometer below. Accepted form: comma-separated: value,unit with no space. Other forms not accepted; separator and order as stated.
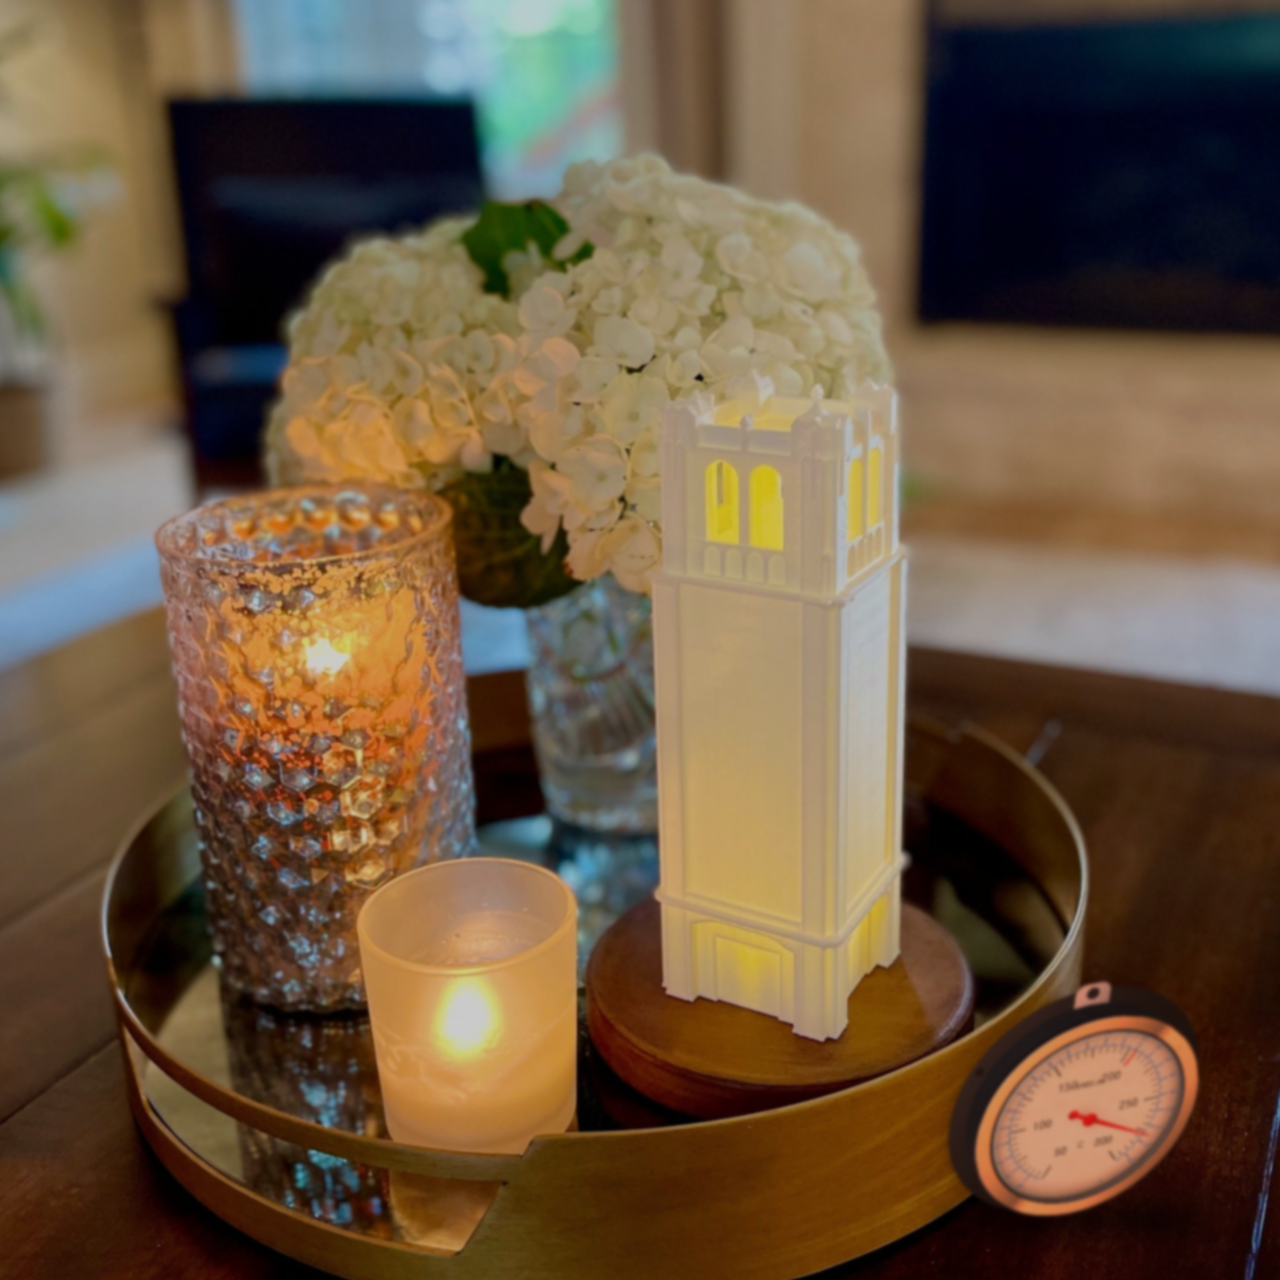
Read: 275,°C
